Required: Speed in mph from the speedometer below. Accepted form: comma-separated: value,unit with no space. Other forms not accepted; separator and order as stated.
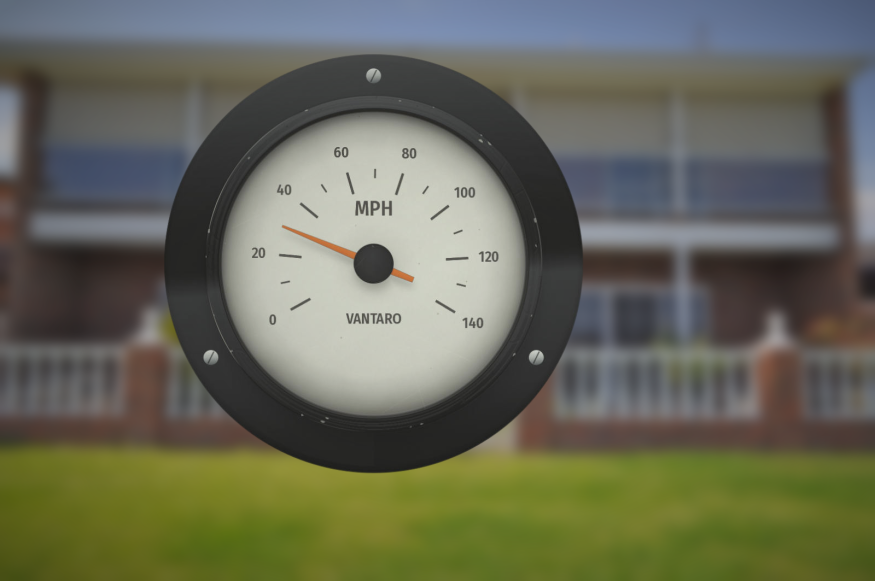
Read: 30,mph
